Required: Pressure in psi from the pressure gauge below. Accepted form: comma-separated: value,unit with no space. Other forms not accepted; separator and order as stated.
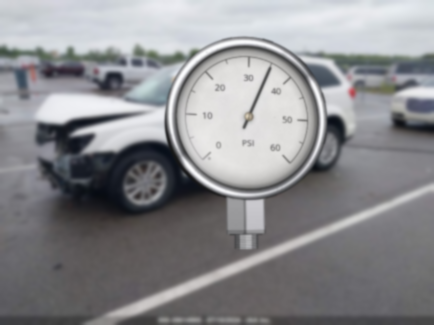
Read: 35,psi
